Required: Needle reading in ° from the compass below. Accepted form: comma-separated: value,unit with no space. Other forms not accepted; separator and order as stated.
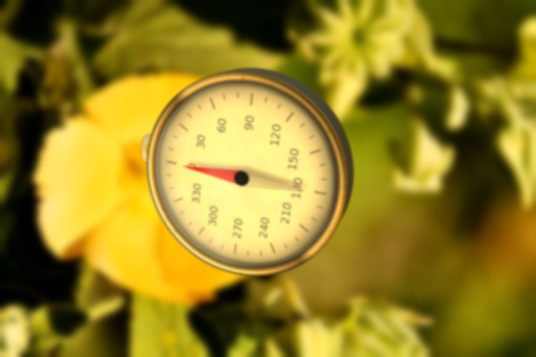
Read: 0,°
